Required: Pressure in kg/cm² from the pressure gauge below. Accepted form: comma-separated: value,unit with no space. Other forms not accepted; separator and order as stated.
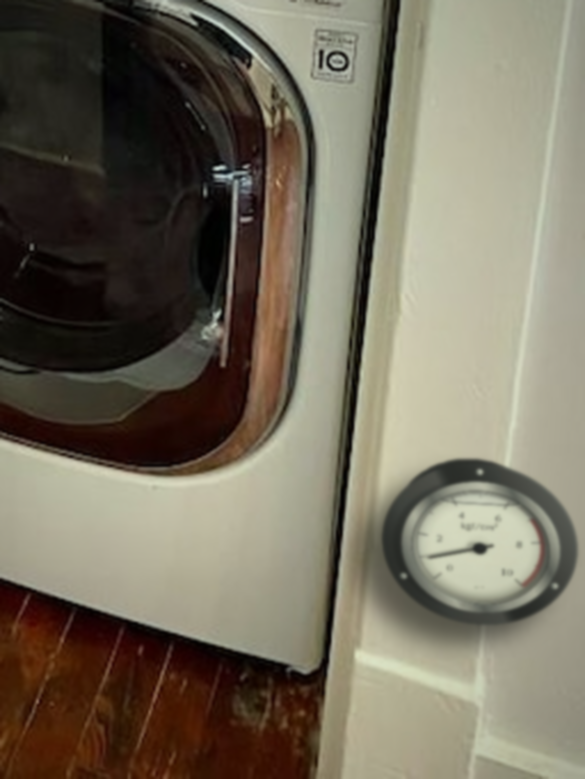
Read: 1,kg/cm²
